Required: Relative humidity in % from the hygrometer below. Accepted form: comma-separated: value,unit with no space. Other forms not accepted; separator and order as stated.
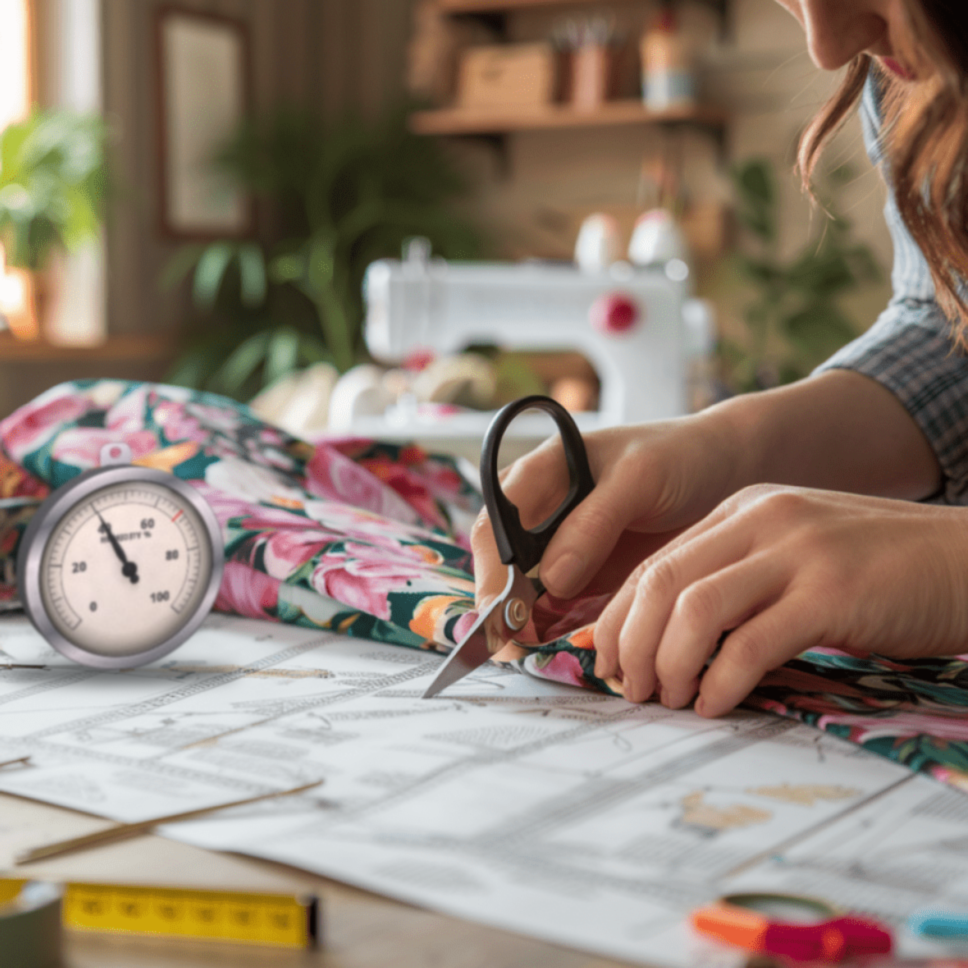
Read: 40,%
